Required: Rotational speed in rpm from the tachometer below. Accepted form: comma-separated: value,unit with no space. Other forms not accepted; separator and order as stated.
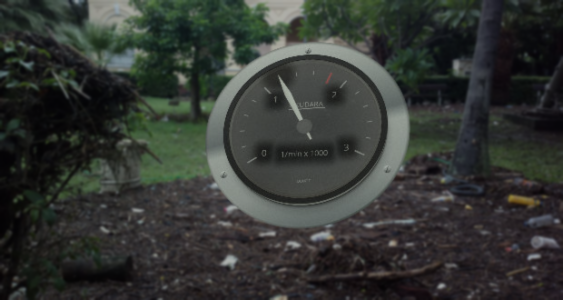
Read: 1200,rpm
